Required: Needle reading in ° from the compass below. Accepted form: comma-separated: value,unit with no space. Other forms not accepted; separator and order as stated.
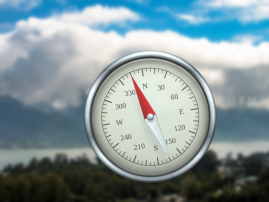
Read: 345,°
